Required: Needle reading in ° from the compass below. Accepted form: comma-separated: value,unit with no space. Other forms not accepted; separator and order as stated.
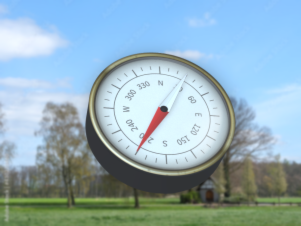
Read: 210,°
